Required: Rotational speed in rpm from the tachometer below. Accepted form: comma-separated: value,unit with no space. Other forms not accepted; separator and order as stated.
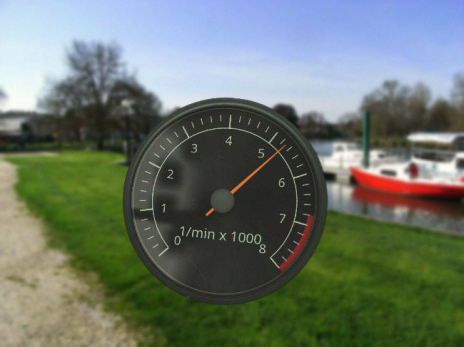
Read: 5300,rpm
